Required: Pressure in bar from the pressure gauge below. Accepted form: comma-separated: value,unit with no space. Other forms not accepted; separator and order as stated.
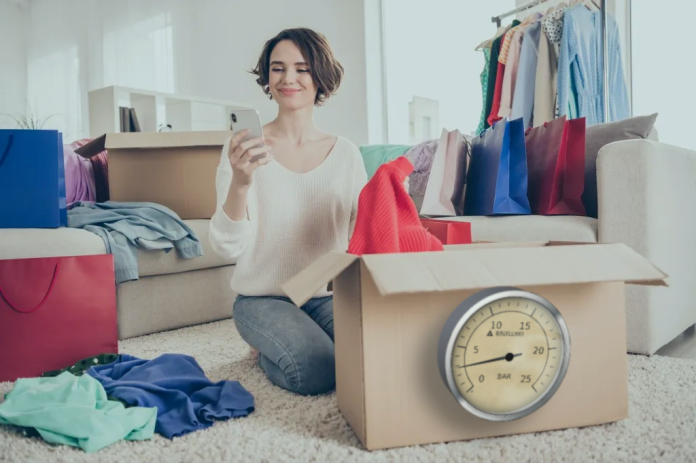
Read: 3,bar
